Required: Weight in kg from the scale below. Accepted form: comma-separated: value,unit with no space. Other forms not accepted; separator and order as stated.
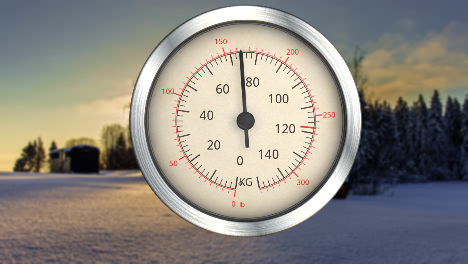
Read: 74,kg
